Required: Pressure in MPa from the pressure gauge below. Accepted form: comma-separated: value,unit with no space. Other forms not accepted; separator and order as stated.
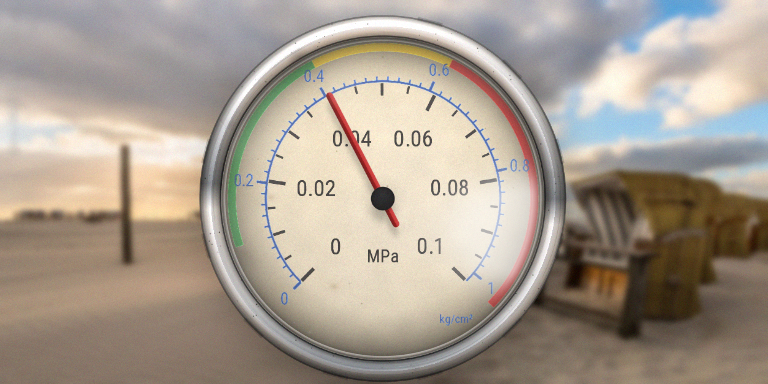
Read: 0.04,MPa
